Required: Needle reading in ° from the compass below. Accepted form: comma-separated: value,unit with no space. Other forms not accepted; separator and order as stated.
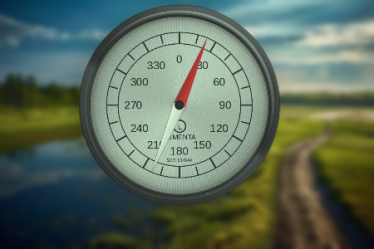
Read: 22.5,°
